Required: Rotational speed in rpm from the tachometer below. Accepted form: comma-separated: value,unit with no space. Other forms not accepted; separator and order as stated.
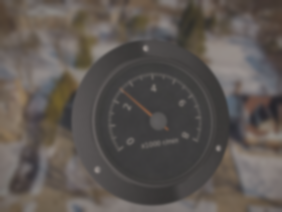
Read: 2500,rpm
